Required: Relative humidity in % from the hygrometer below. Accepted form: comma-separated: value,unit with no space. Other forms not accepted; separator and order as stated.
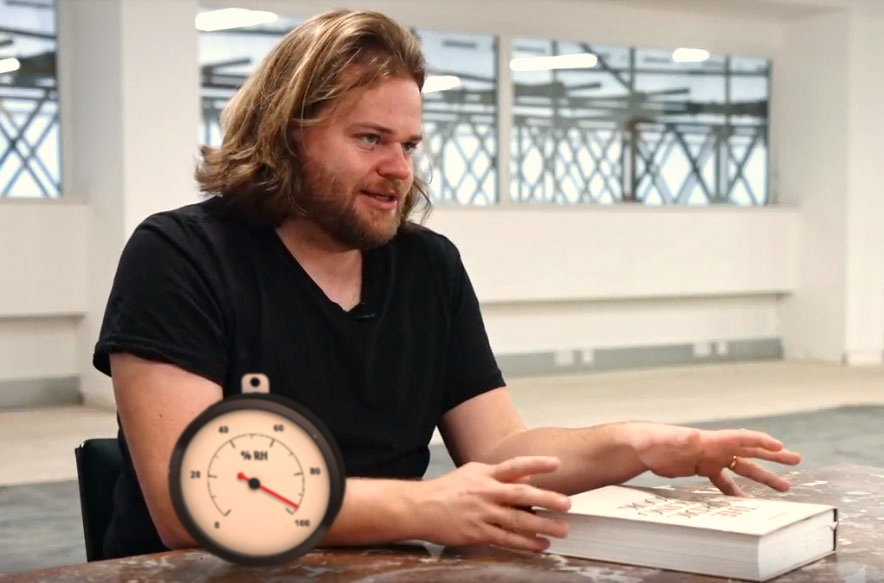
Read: 95,%
